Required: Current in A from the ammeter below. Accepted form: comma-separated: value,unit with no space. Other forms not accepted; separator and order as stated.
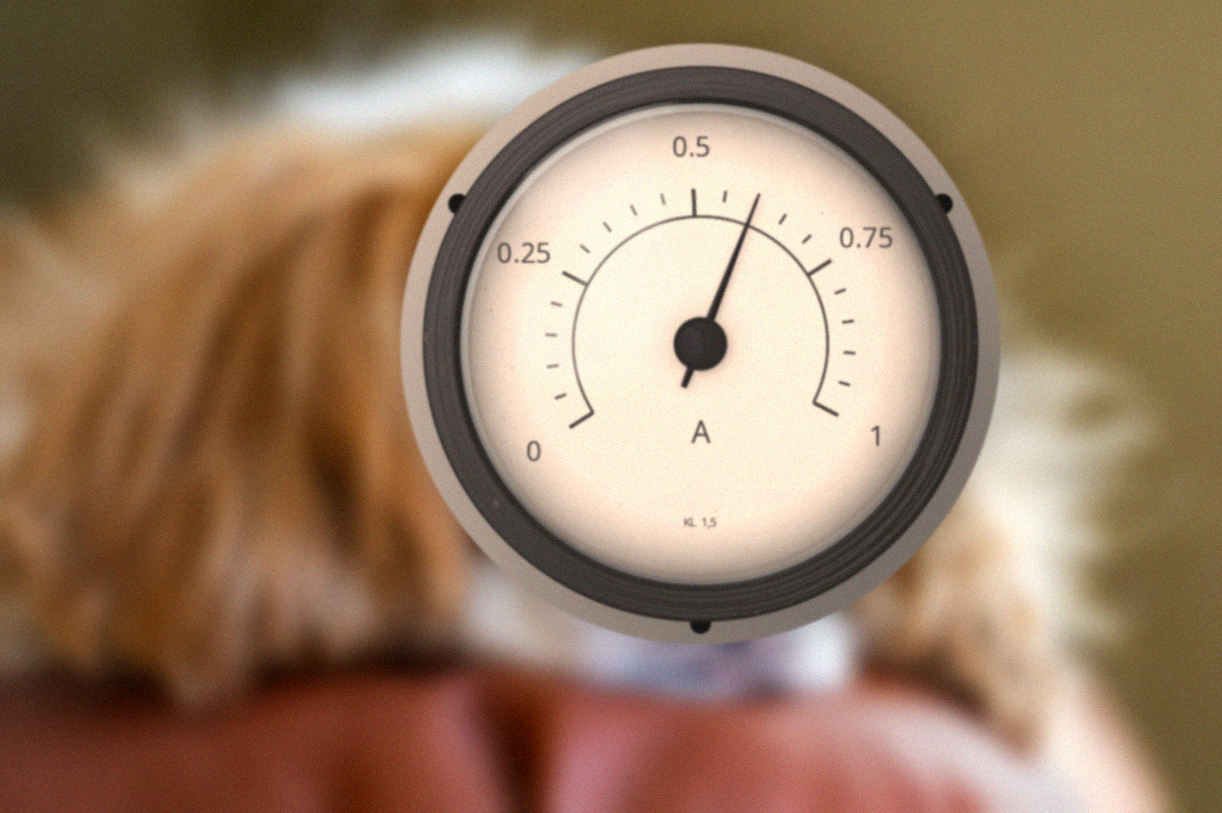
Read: 0.6,A
